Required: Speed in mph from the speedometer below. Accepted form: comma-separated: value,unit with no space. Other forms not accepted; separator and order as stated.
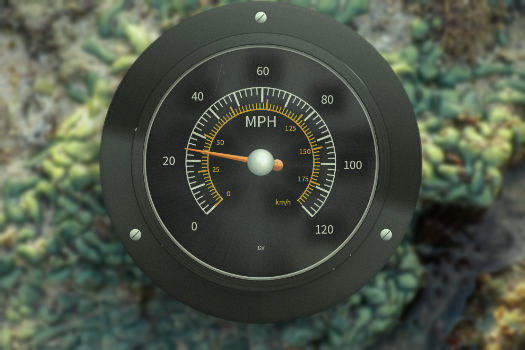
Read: 24,mph
